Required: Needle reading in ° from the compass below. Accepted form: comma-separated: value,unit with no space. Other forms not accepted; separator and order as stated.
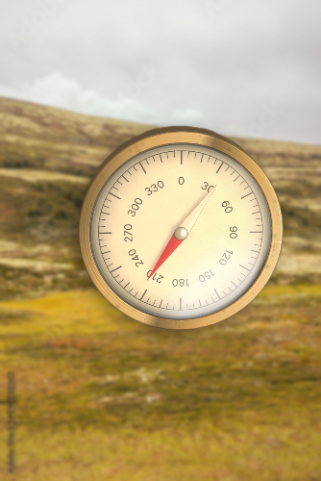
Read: 215,°
